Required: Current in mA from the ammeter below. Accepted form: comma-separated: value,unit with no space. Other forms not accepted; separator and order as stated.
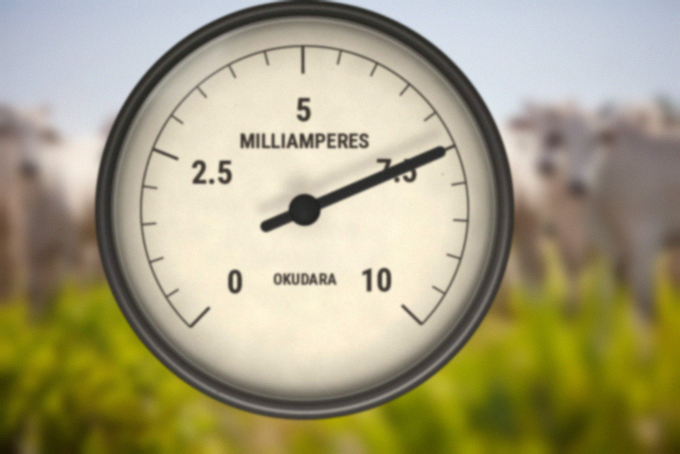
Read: 7.5,mA
